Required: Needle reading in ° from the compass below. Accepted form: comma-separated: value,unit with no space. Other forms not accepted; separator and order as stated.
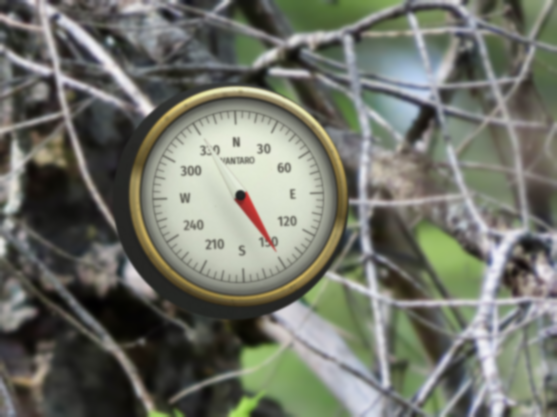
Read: 150,°
